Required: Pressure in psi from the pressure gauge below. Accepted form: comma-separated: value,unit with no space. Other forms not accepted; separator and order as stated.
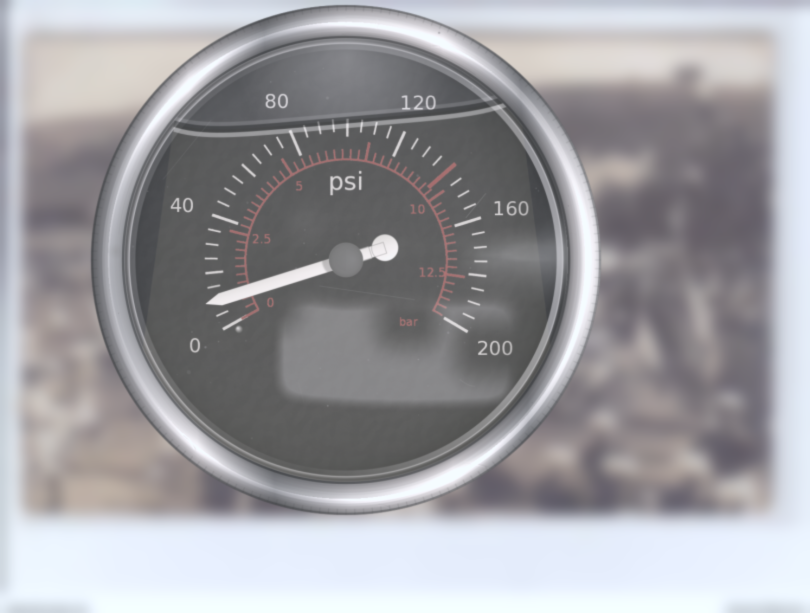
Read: 10,psi
